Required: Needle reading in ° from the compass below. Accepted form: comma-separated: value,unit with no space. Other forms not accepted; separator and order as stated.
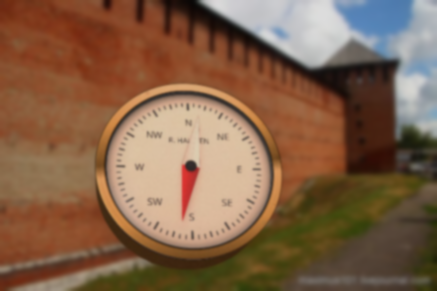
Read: 190,°
